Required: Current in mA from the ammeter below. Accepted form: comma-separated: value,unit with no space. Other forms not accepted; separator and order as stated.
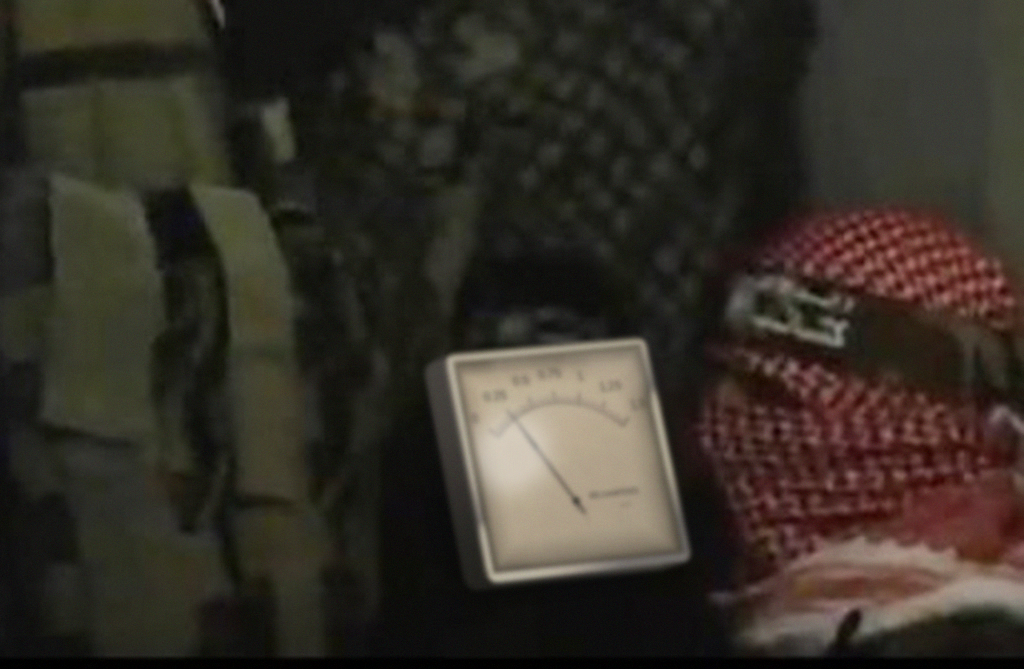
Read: 0.25,mA
